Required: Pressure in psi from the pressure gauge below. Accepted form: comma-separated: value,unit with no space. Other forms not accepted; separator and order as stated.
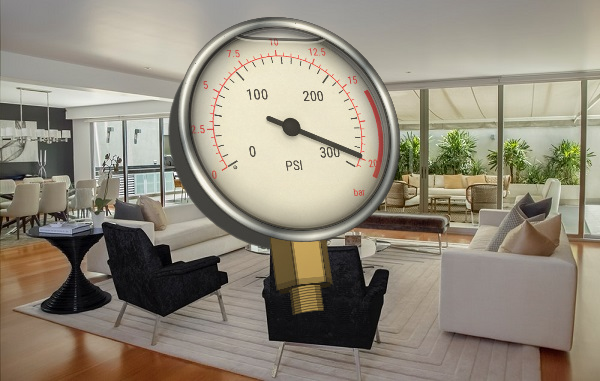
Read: 290,psi
